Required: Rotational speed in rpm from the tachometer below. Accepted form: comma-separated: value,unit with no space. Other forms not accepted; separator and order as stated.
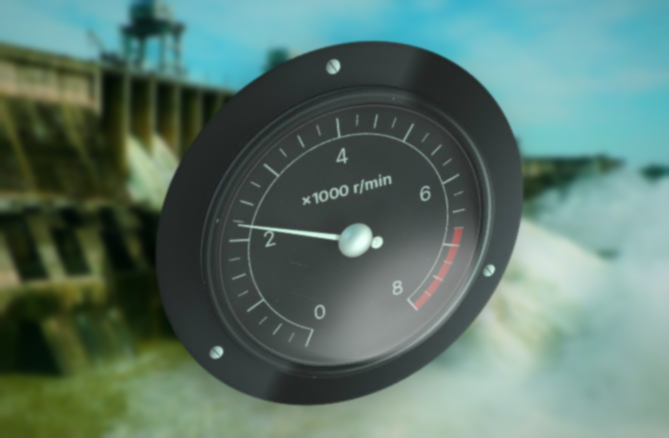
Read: 2250,rpm
